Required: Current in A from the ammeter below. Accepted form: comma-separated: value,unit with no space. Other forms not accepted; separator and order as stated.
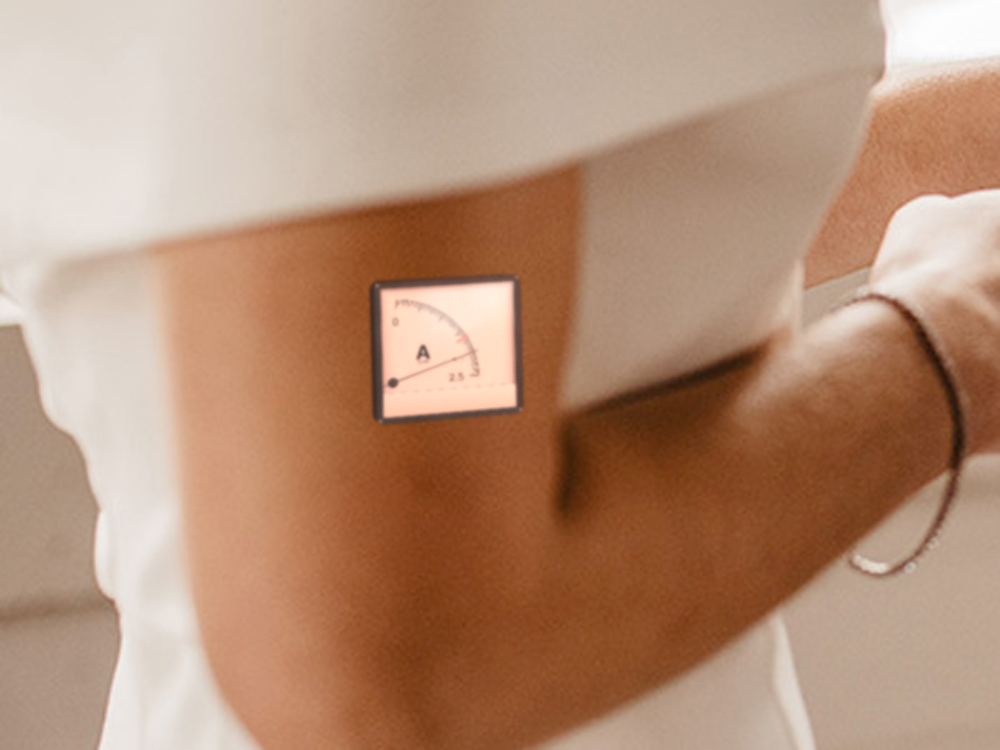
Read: 2,A
